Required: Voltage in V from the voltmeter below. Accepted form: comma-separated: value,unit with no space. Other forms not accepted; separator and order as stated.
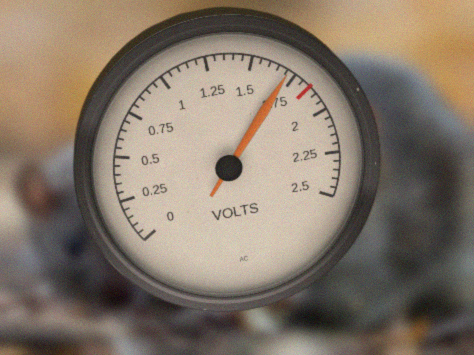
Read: 1.7,V
